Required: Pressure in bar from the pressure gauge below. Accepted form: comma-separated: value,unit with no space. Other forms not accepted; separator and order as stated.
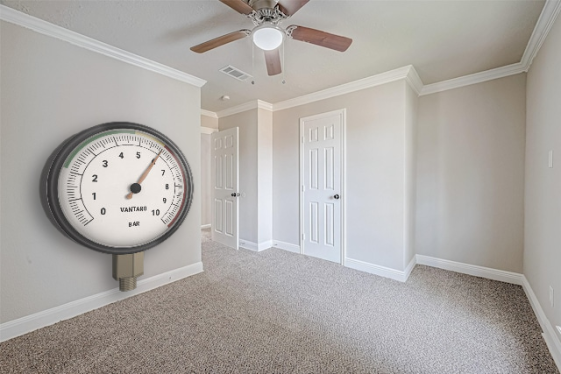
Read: 6,bar
